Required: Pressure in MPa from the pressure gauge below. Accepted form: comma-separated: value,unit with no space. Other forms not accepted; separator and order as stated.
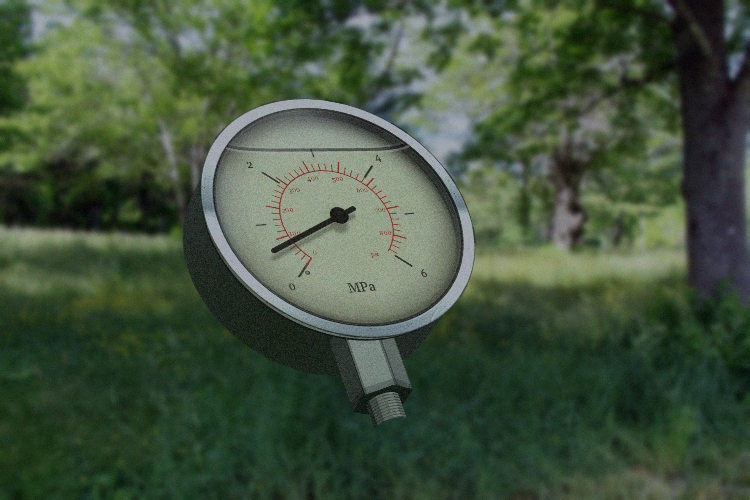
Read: 0.5,MPa
